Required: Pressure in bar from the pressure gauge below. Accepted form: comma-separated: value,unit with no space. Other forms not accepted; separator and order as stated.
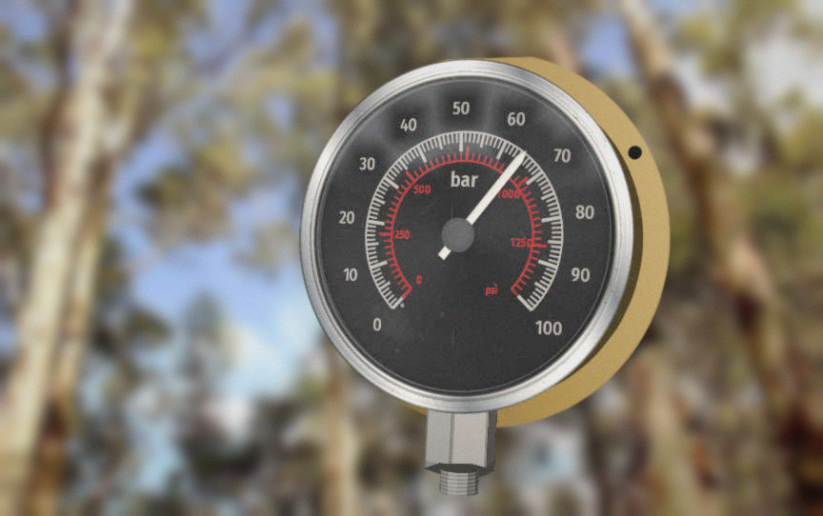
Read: 65,bar
